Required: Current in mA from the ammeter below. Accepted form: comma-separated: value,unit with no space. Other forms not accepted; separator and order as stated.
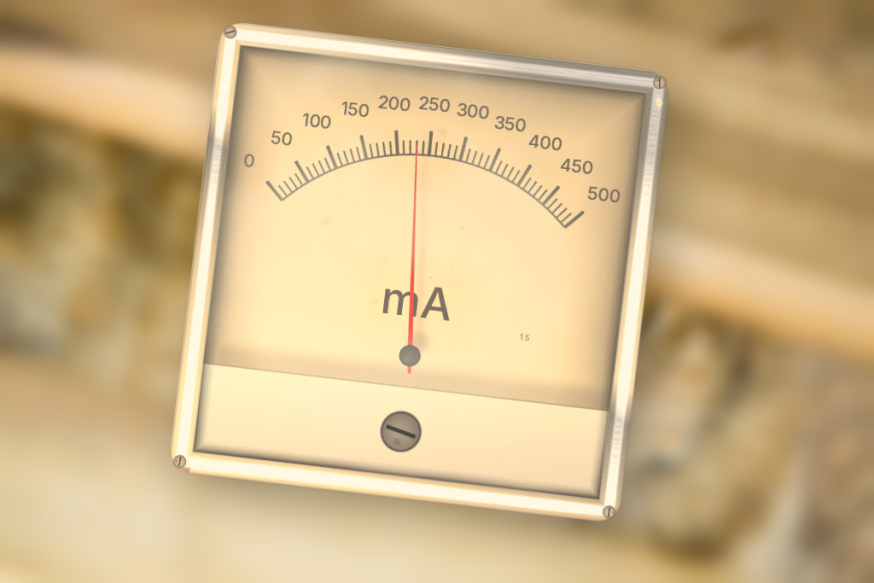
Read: 230,mA
